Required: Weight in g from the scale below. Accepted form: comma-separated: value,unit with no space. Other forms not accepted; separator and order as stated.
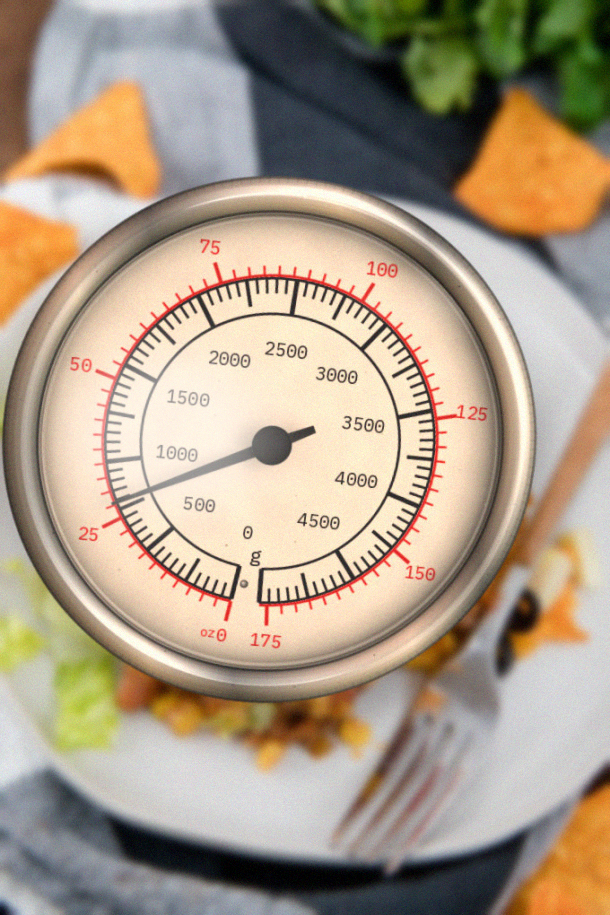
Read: 800,g
